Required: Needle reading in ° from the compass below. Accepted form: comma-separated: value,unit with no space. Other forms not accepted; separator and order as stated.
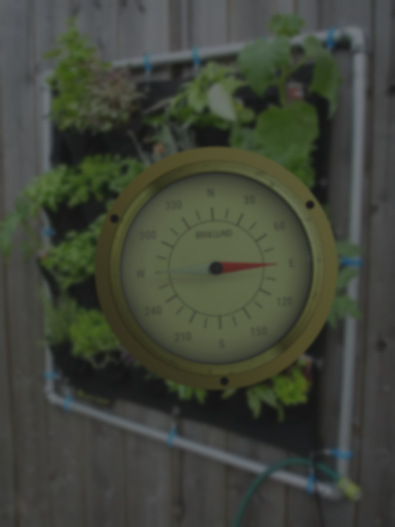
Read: 90,°
